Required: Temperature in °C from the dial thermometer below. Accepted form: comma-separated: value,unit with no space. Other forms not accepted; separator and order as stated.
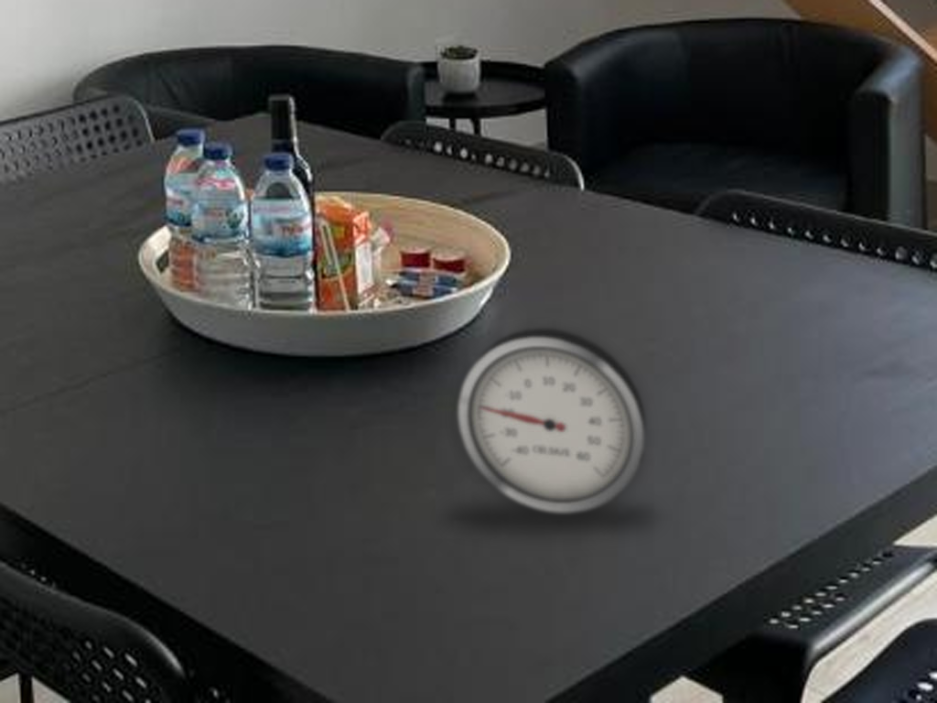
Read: -20,°C
